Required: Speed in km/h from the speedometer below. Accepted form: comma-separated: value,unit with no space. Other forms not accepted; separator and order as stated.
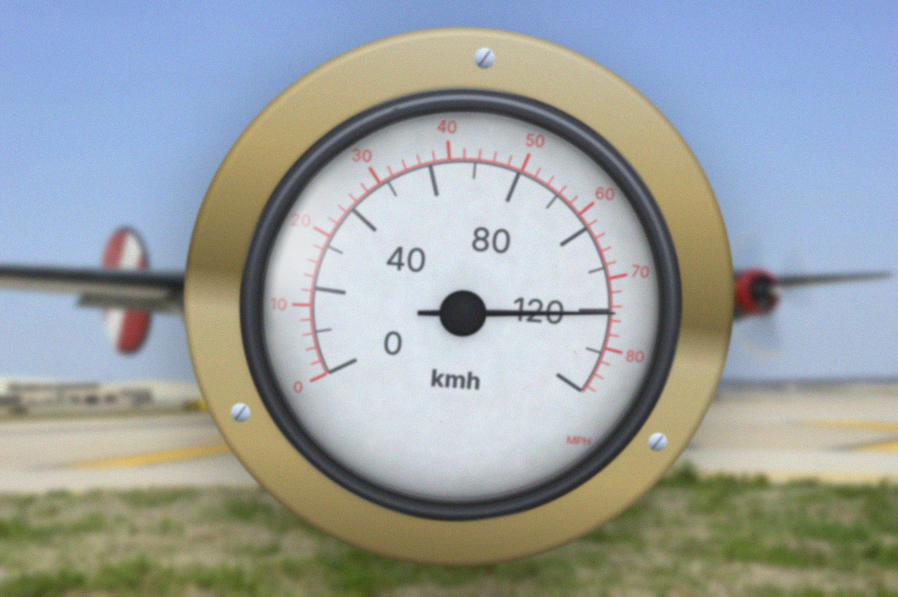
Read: 120,km/h
